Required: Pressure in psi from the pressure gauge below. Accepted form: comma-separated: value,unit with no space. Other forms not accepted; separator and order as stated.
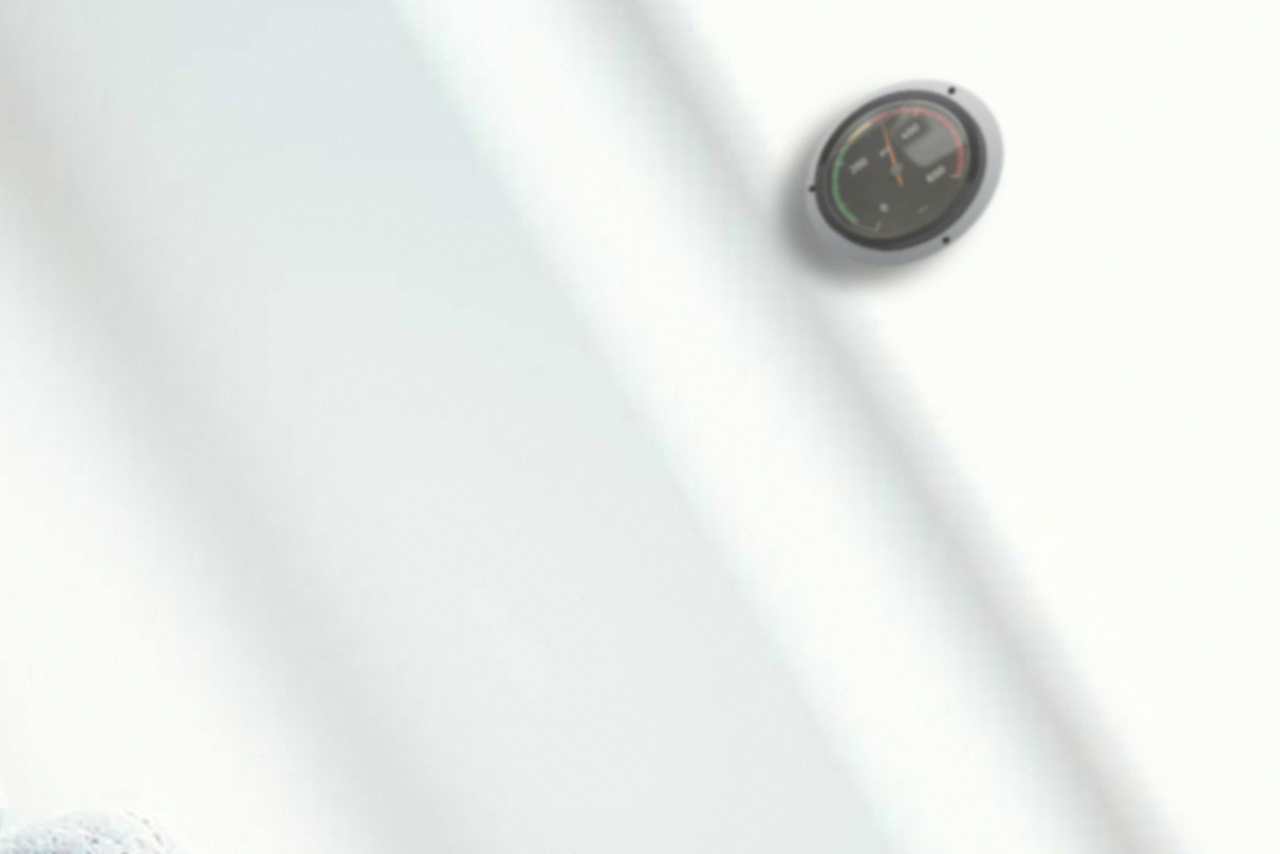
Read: 325,psi
